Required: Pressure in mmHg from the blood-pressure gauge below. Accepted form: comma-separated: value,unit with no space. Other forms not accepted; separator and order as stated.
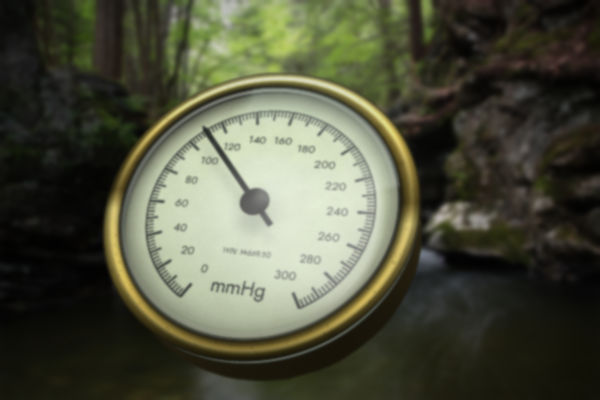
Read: 110,mmHg
